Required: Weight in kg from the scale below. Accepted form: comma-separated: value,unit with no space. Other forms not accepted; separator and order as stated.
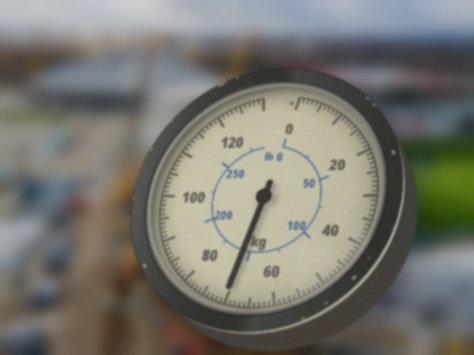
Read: 70,kg
